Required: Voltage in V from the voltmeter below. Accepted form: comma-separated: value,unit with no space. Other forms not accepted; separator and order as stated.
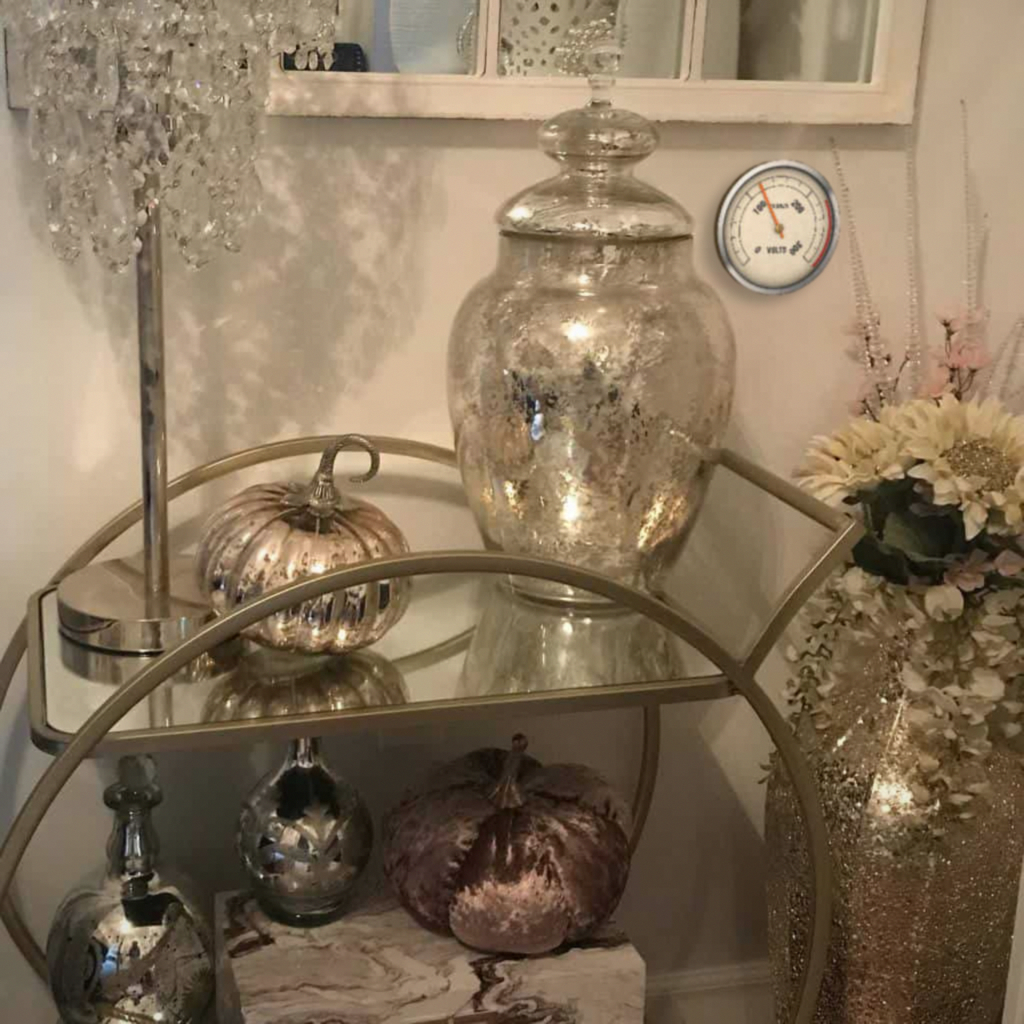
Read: 120,V
